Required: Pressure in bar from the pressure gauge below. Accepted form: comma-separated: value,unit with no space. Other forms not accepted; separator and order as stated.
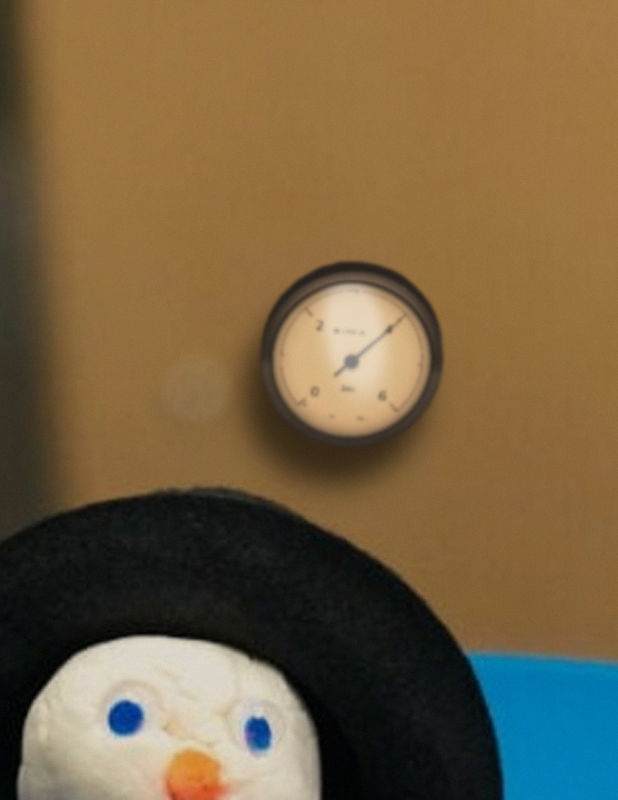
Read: 4,bar
